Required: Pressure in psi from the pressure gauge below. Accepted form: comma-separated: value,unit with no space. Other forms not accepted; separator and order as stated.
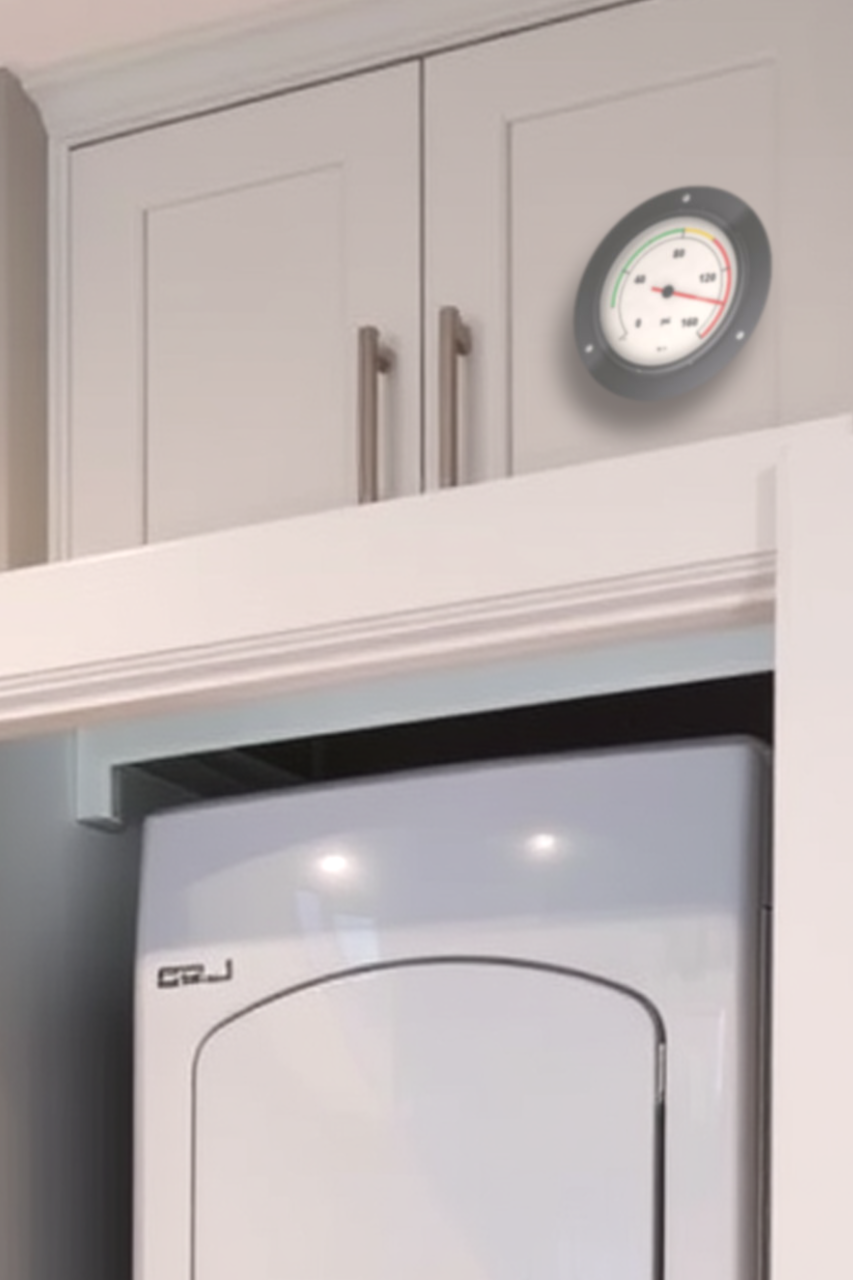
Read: 140,psi
